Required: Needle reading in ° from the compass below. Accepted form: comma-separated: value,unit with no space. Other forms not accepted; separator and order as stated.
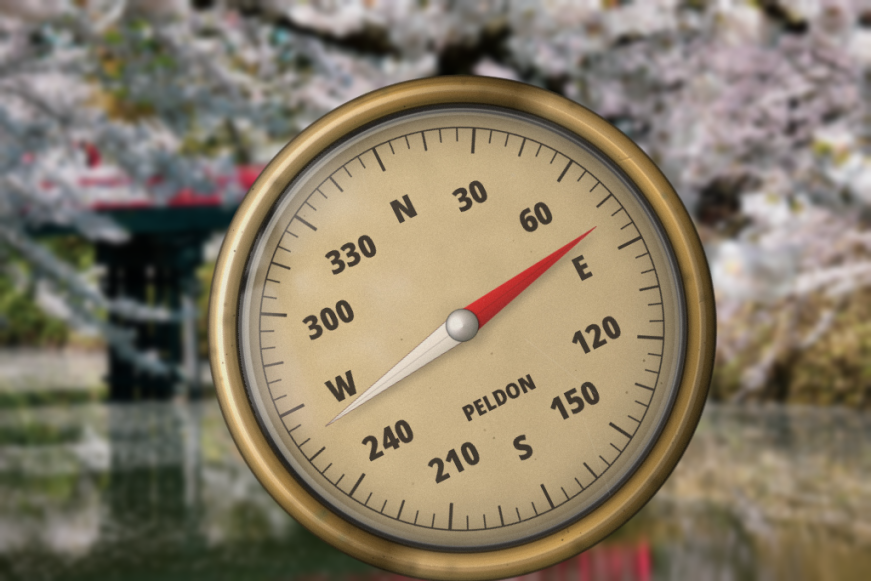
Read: 80,°
